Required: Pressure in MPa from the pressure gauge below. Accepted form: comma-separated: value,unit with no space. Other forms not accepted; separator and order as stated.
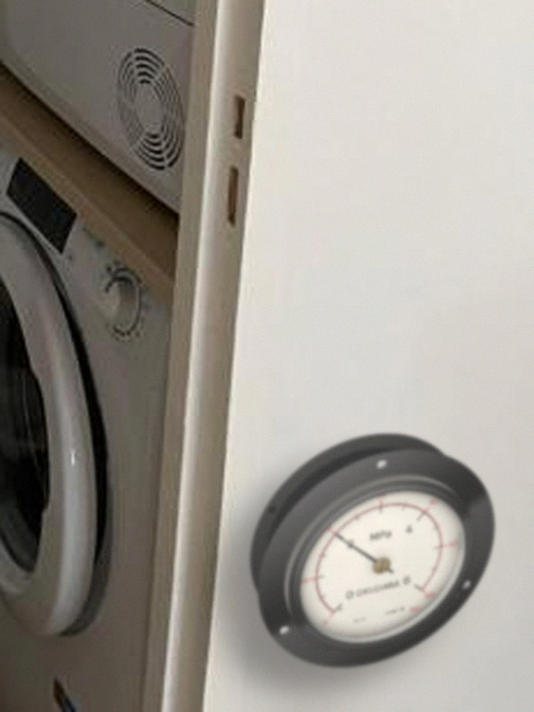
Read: 2,MPa
